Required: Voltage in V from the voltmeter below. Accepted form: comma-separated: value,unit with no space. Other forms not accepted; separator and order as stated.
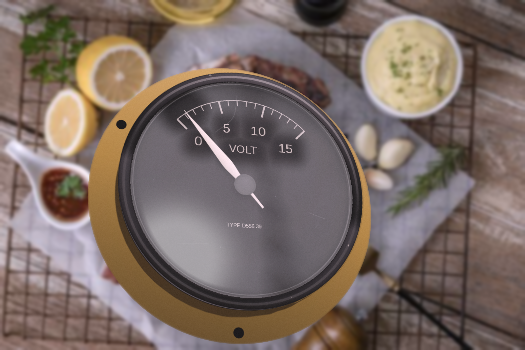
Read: 1,V
